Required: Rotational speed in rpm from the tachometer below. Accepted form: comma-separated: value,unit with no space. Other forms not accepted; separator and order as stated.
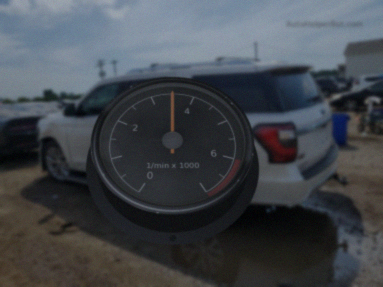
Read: 3500,rpm
